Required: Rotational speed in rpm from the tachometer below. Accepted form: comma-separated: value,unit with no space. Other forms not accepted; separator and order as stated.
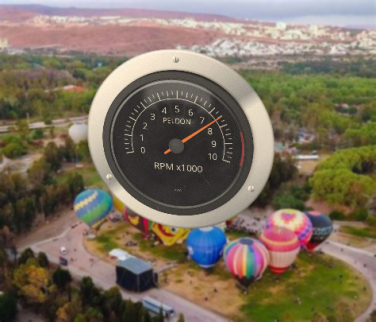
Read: 7500,rpm
